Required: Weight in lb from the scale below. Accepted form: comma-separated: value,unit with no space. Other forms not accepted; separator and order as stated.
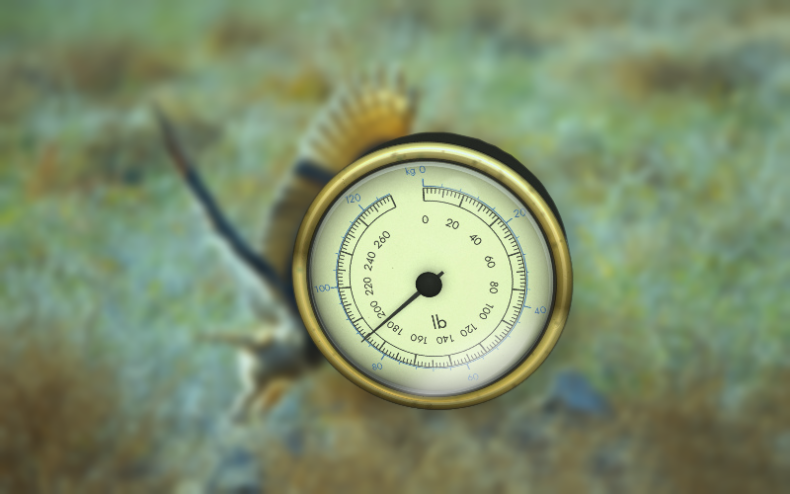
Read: 190,lb
